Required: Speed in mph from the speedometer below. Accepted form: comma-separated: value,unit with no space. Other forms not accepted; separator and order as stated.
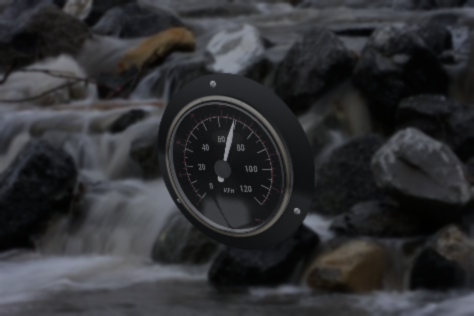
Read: 70,mph
